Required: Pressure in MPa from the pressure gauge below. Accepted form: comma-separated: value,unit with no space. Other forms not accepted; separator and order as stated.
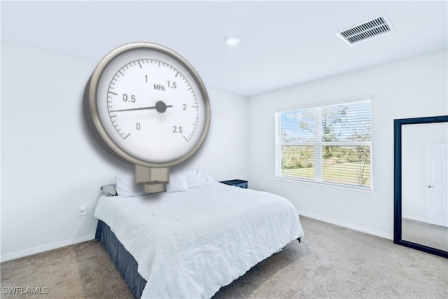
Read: 0.3,MPa
